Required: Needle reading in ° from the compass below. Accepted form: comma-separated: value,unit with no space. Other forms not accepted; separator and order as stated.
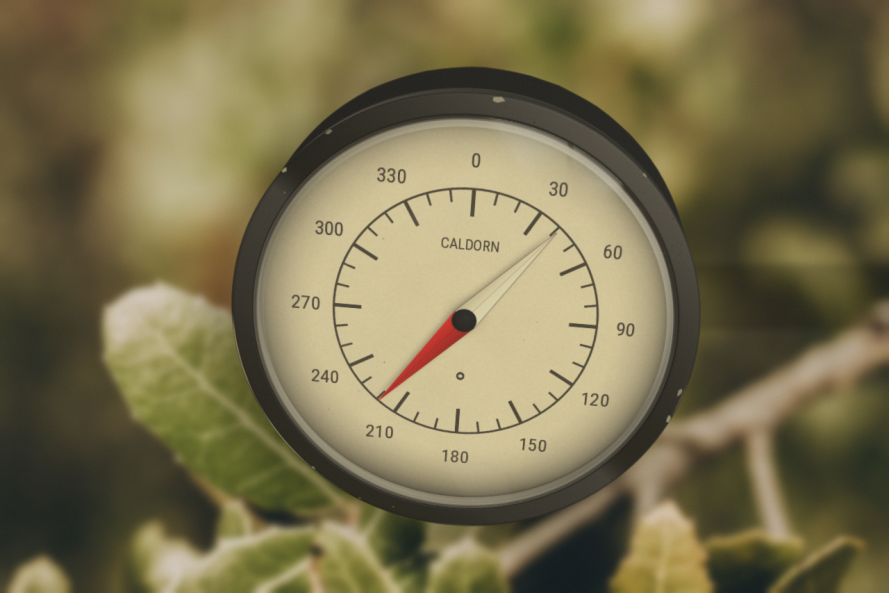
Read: 220,°
